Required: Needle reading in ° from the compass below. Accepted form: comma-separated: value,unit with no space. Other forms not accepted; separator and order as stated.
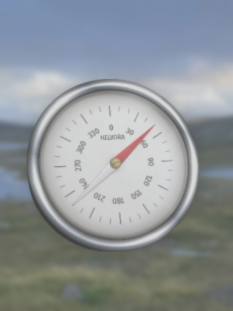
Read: 50,°
